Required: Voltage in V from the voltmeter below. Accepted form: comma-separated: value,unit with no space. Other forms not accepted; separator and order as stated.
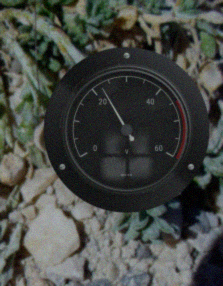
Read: 22.5,V
